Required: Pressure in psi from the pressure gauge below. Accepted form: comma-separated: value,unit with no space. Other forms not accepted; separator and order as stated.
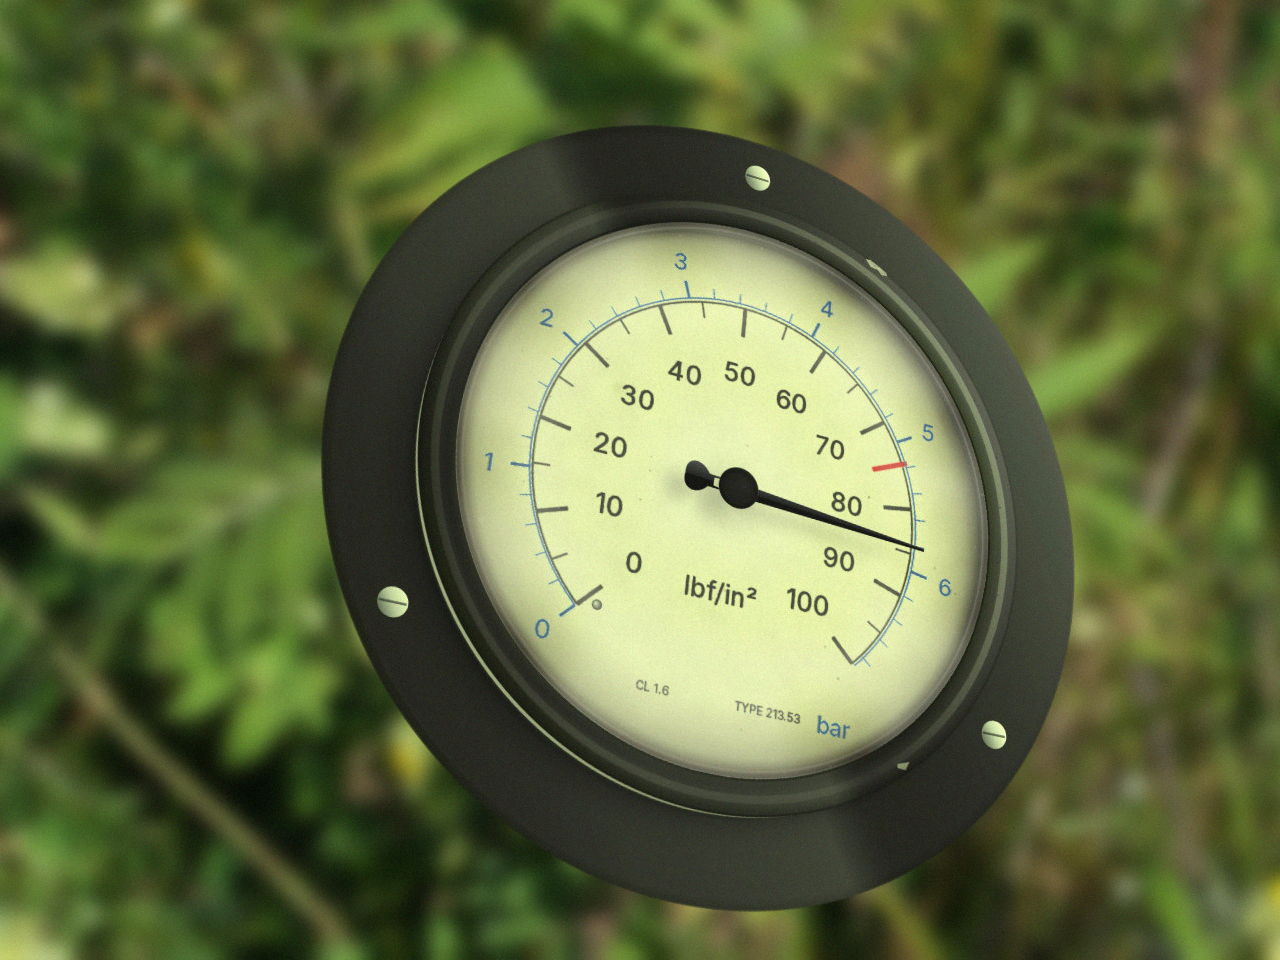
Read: 85,psi
